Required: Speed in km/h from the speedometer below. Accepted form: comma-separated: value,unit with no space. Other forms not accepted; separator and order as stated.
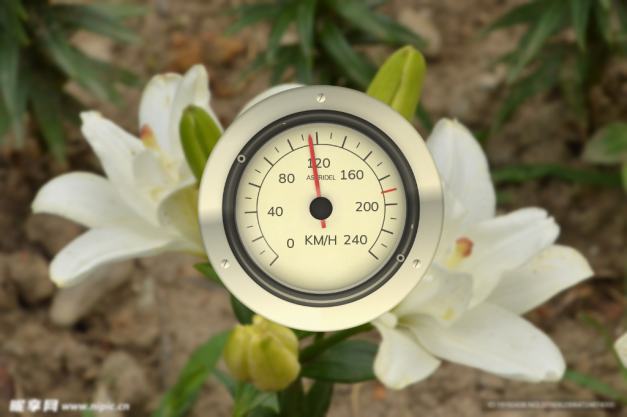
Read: 115,km/h
